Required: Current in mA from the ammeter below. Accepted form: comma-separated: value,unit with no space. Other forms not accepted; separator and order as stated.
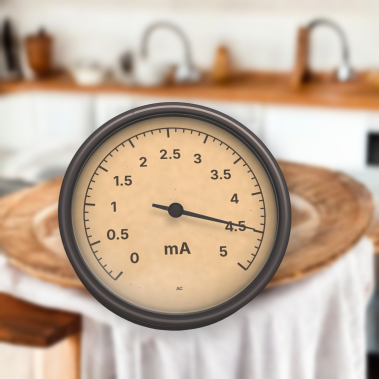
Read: 4.5,mA
